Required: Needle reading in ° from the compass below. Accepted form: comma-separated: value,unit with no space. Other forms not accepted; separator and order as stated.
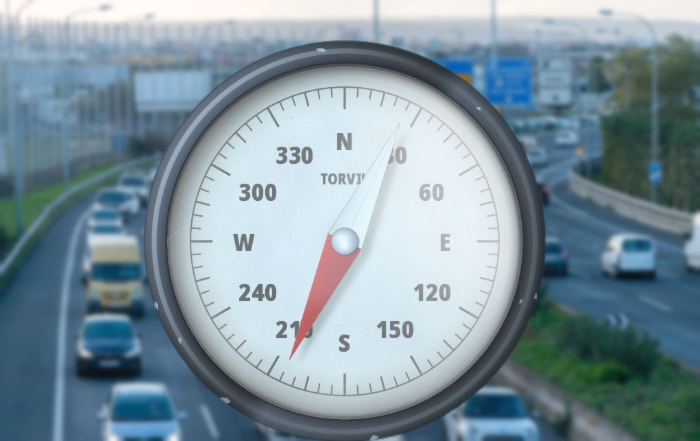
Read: 205,°
